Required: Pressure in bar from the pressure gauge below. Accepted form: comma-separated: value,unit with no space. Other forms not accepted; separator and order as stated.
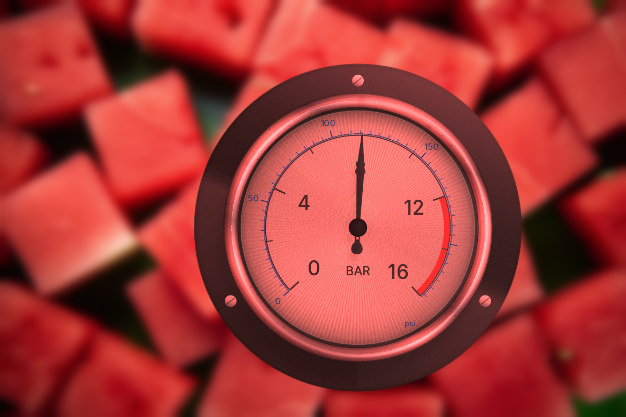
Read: 8,bar
